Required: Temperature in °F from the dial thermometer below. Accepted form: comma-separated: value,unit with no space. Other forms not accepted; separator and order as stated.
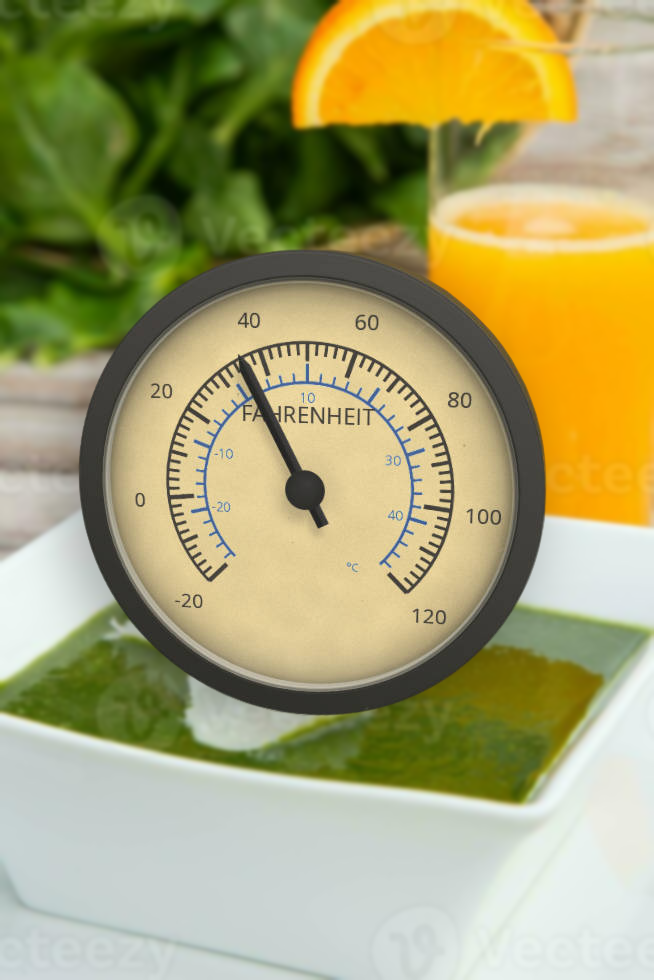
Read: 36,°F
